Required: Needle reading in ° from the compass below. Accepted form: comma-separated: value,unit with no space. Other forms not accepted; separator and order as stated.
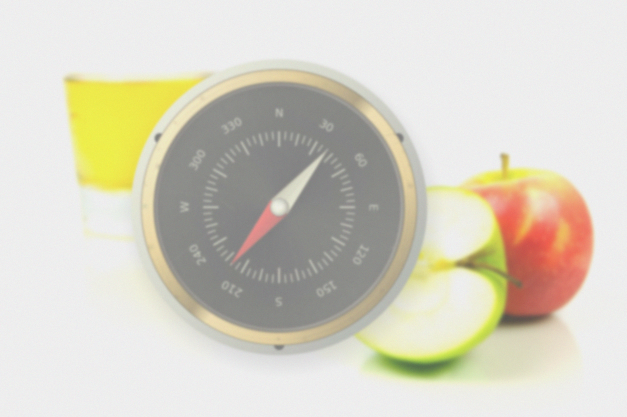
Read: 220,°
